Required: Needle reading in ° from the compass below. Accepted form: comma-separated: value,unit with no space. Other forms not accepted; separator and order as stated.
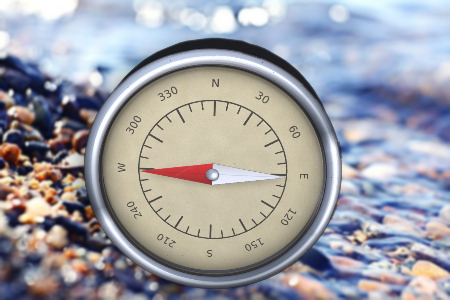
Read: 270,°
